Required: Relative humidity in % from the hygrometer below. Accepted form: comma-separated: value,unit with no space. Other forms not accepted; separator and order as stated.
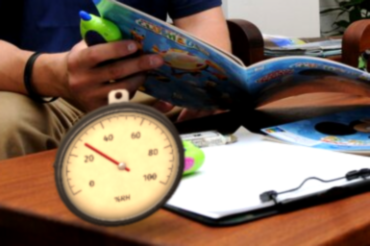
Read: 28,%
